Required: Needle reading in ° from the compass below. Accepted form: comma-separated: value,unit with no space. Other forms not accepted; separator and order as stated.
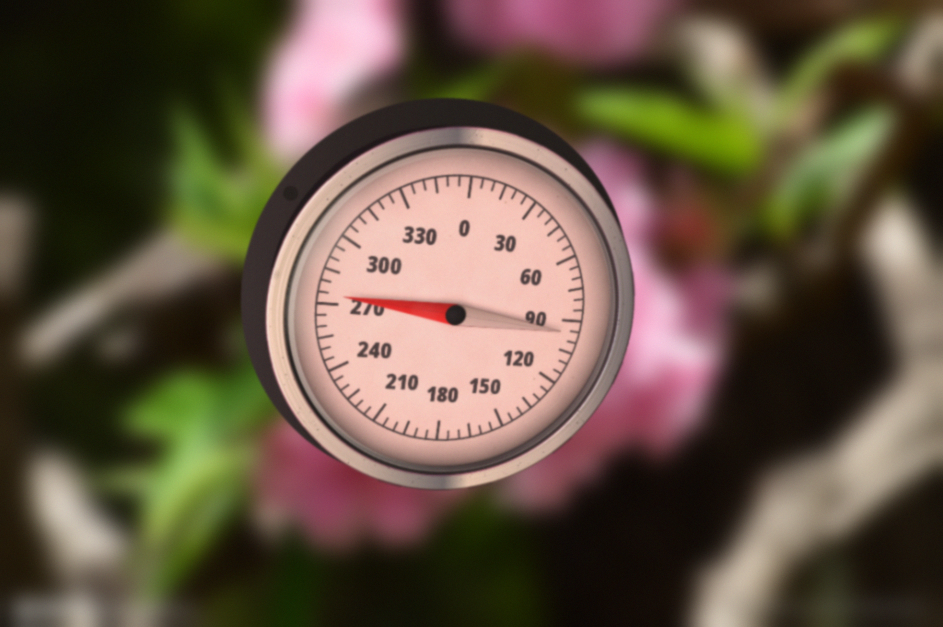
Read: 275,°
